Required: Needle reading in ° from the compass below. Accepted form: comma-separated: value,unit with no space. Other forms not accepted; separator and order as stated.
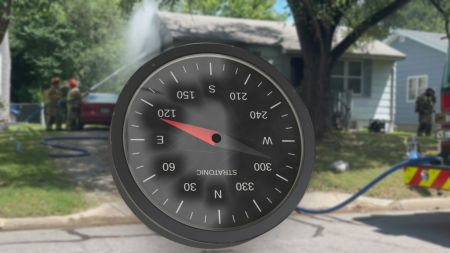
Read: 110,°
